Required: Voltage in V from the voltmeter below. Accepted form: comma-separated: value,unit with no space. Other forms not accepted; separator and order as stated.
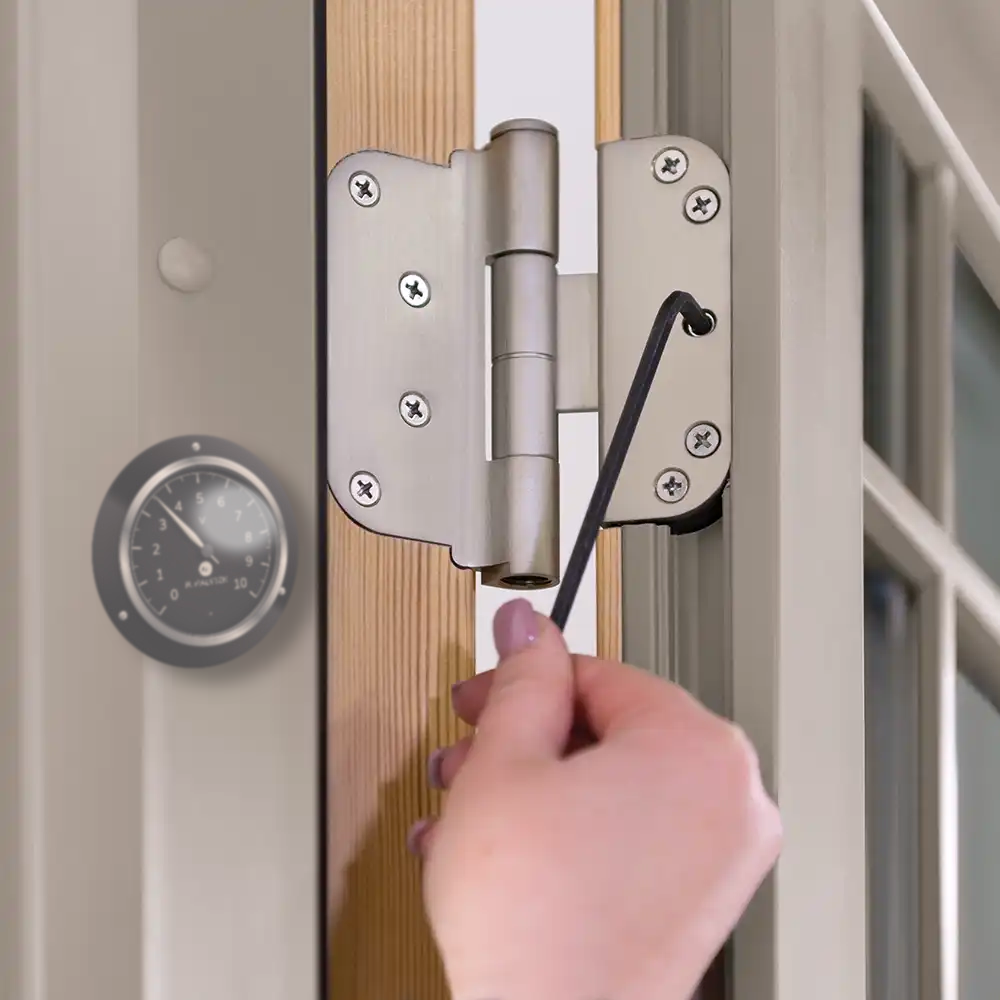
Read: 3.5,V
